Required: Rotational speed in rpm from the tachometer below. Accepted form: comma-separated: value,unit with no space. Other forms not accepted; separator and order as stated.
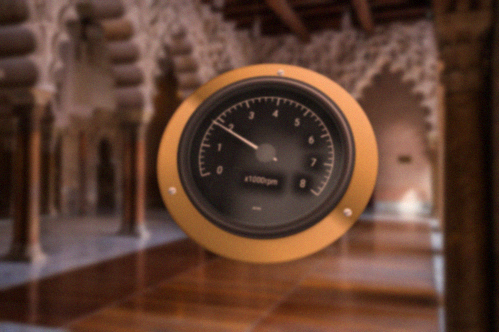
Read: 1800,rpm
